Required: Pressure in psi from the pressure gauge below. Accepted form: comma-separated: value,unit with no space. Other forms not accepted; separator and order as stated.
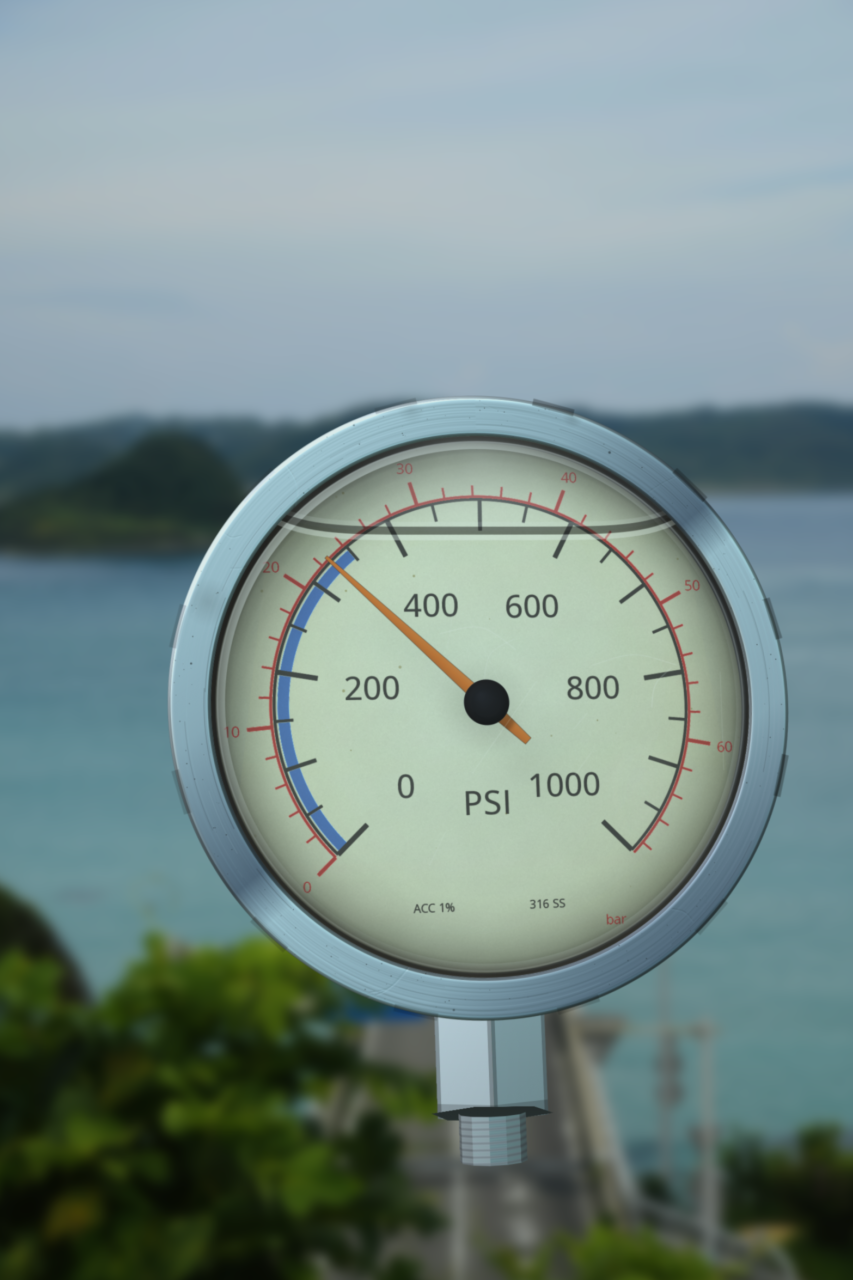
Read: 325,psi
